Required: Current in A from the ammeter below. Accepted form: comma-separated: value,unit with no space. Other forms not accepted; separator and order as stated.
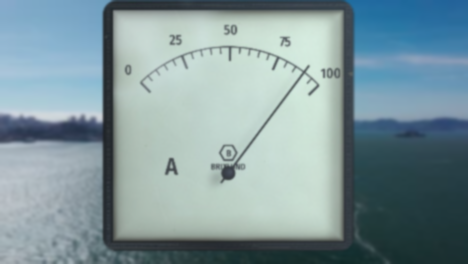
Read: 90,A
